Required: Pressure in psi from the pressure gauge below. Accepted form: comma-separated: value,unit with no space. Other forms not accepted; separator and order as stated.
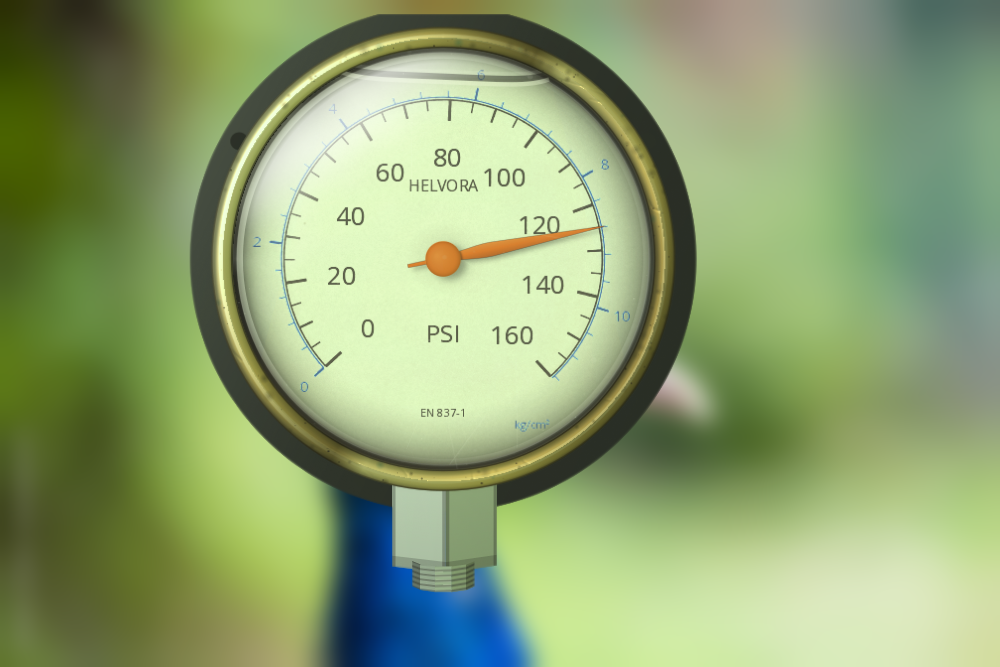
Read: 125,psi
